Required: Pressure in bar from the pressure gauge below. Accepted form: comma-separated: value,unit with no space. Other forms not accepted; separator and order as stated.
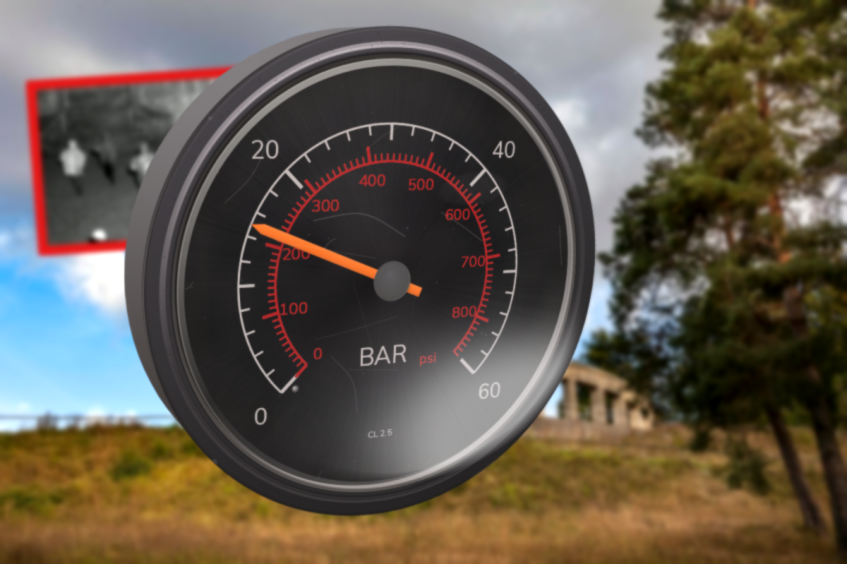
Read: 15,bar
